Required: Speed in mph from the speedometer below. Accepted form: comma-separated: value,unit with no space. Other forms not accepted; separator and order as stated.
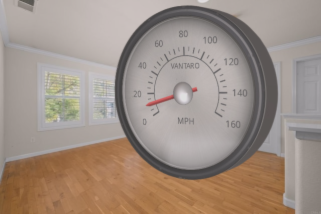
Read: 10,mph
